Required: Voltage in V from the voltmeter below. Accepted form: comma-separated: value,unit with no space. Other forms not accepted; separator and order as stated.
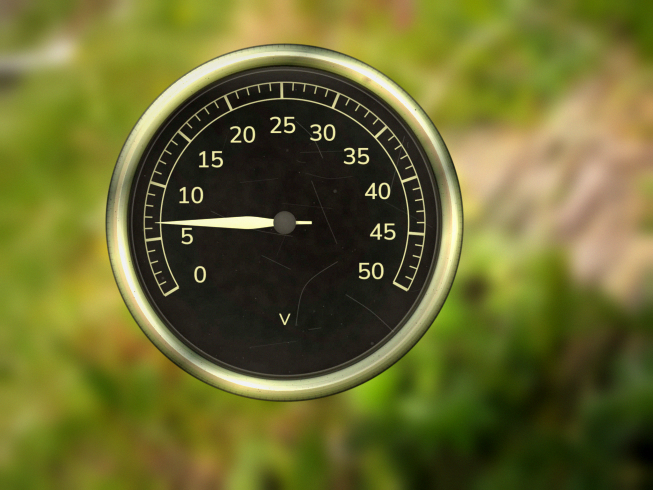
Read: 6.5,V
